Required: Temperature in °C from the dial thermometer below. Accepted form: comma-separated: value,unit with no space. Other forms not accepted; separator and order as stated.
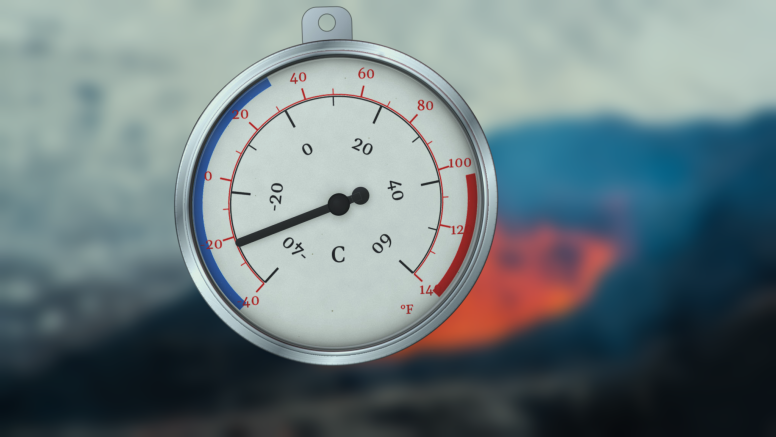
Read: -30,°C
